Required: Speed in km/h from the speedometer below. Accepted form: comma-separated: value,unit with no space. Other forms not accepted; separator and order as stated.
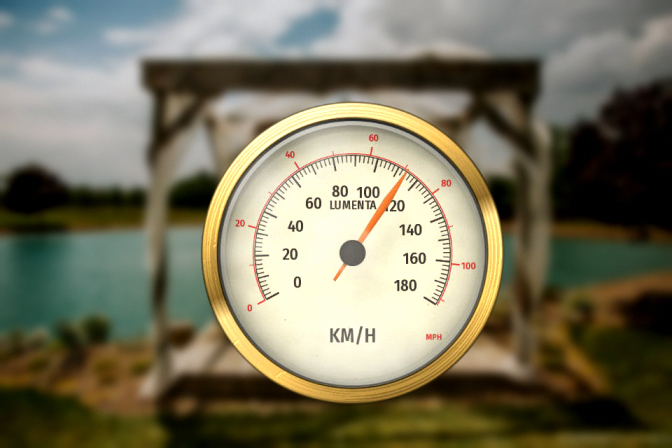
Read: 114,km/h
